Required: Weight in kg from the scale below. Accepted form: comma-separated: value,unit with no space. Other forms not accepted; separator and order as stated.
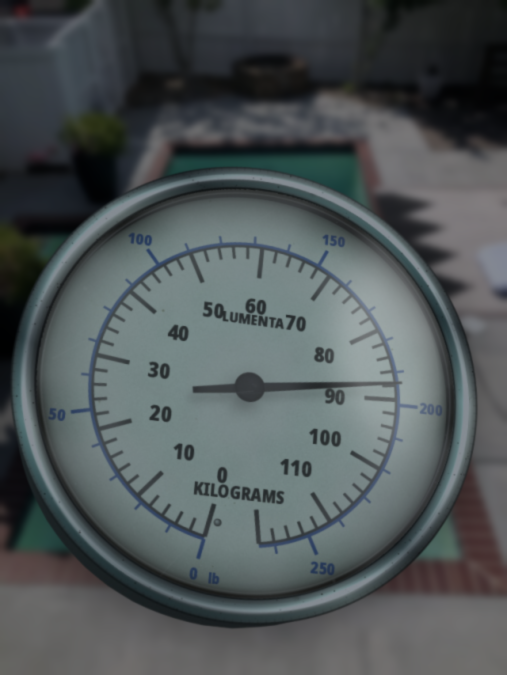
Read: 88,kg
